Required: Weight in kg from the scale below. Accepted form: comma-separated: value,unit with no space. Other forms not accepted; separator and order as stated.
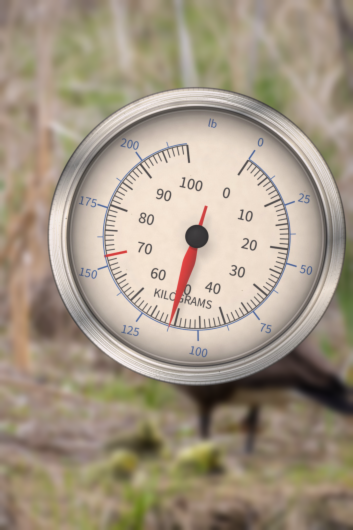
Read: 51,kg
